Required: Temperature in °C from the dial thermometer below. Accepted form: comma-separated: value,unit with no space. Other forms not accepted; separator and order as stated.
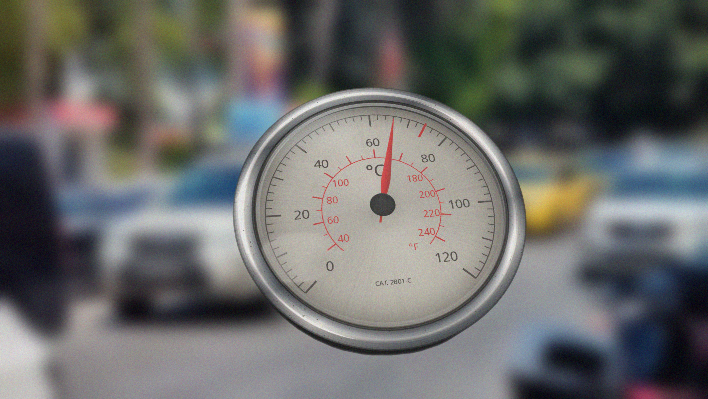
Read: 66,°C
